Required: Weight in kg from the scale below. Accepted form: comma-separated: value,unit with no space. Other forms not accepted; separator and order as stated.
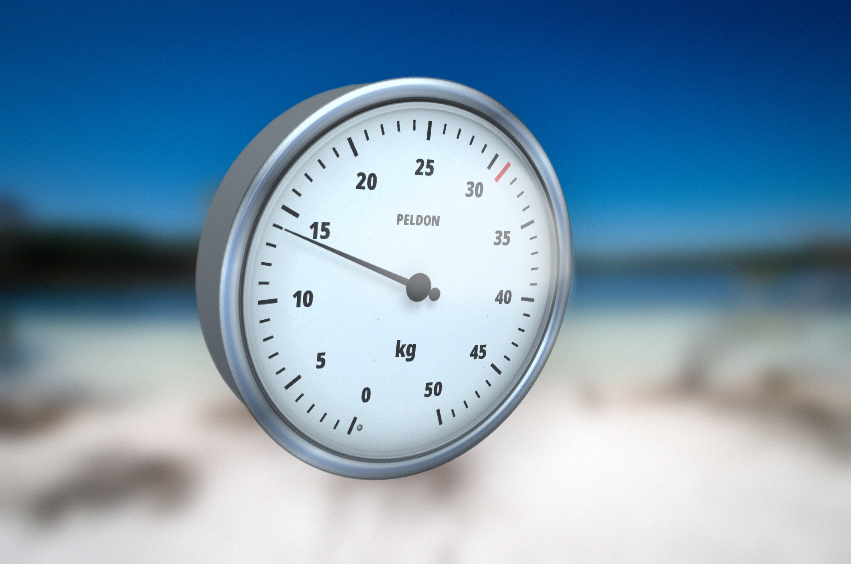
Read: 14,kg
